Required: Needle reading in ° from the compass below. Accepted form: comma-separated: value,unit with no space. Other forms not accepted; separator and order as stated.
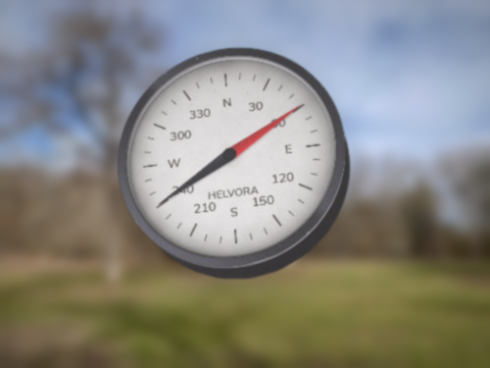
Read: 60,°
